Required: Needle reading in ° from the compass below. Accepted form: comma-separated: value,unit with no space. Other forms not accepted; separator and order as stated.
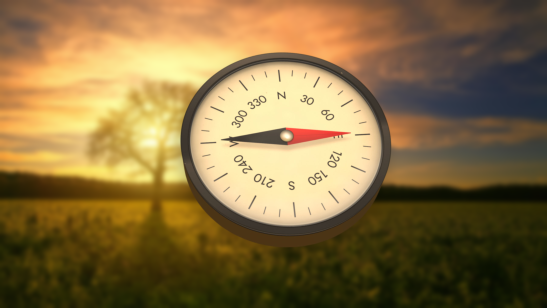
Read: 90,°
